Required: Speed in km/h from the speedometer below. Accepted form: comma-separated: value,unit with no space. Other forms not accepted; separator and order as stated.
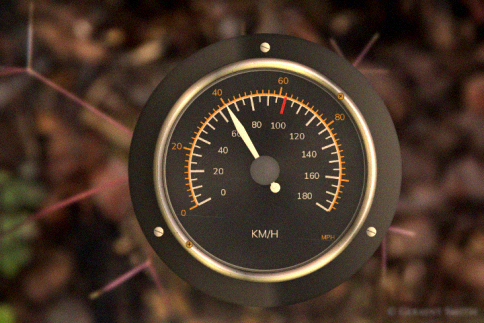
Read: 65,km/h
